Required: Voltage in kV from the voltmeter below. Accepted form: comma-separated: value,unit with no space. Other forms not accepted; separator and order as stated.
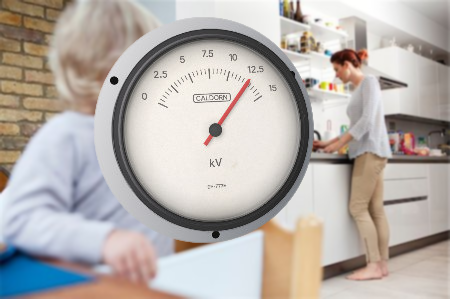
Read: 12.5,kV
